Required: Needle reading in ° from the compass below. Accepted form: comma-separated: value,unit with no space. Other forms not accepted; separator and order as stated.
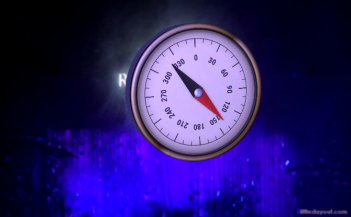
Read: 140,°
